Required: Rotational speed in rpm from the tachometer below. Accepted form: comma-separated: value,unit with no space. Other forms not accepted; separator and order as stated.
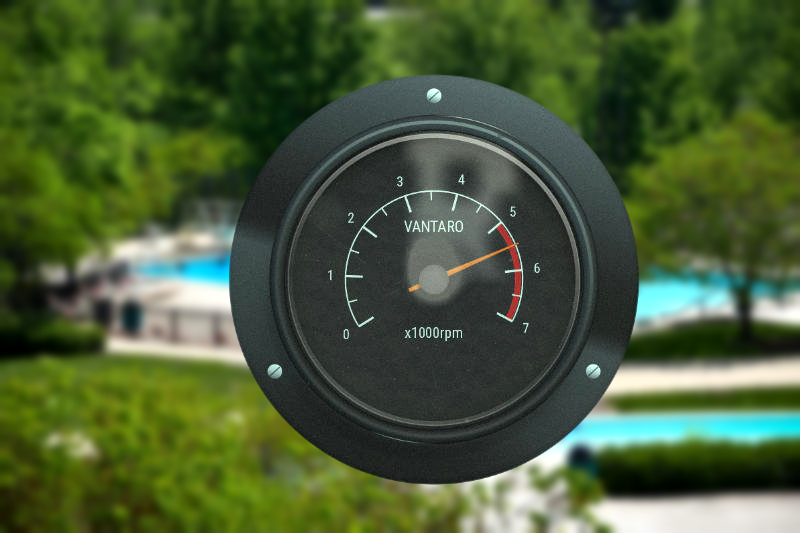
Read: 5500,rpm
